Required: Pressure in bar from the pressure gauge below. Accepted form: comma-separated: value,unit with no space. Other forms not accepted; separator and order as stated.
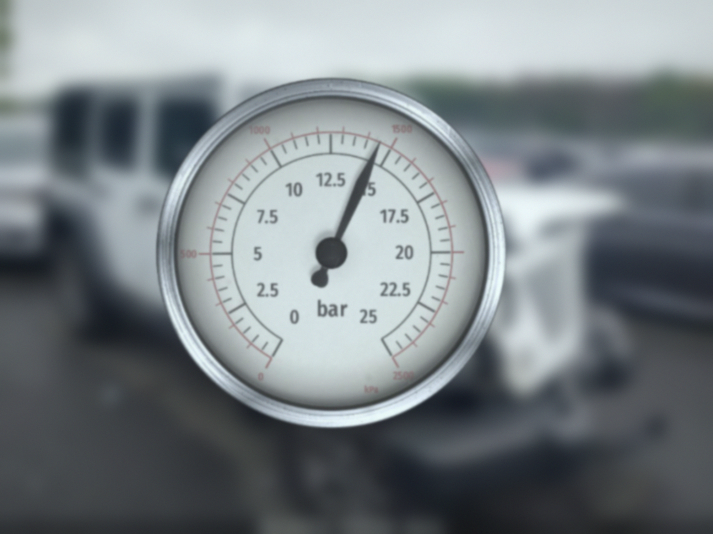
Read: 14.5,bar
